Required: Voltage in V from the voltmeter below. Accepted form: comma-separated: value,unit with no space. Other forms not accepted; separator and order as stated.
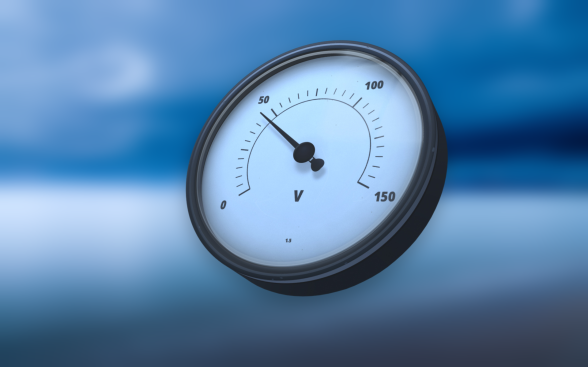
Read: 45,V
